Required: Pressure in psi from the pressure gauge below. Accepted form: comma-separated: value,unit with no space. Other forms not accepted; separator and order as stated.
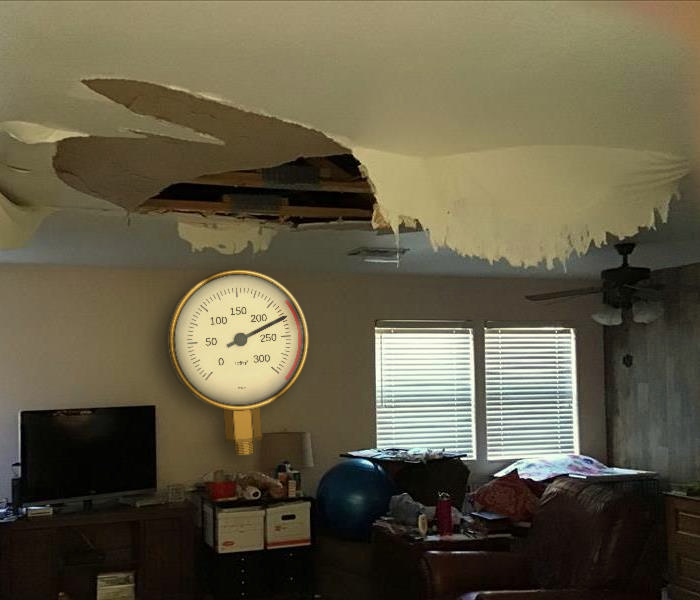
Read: 225,psi
